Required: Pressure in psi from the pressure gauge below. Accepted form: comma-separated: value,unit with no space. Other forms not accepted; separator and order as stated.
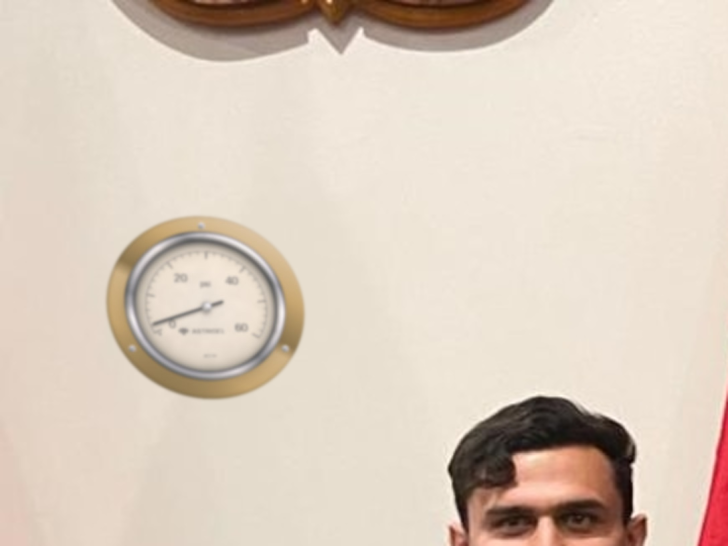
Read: 2,psi
